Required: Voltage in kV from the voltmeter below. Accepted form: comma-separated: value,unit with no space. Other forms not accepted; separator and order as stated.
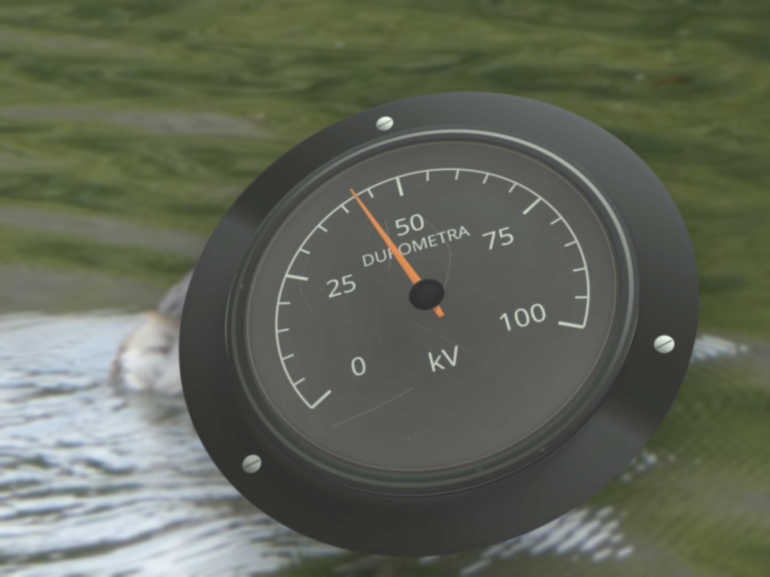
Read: 42.5,kV
